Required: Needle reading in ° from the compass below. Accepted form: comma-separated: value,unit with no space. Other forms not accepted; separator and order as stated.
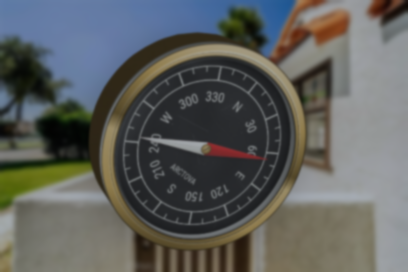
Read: 65,°
